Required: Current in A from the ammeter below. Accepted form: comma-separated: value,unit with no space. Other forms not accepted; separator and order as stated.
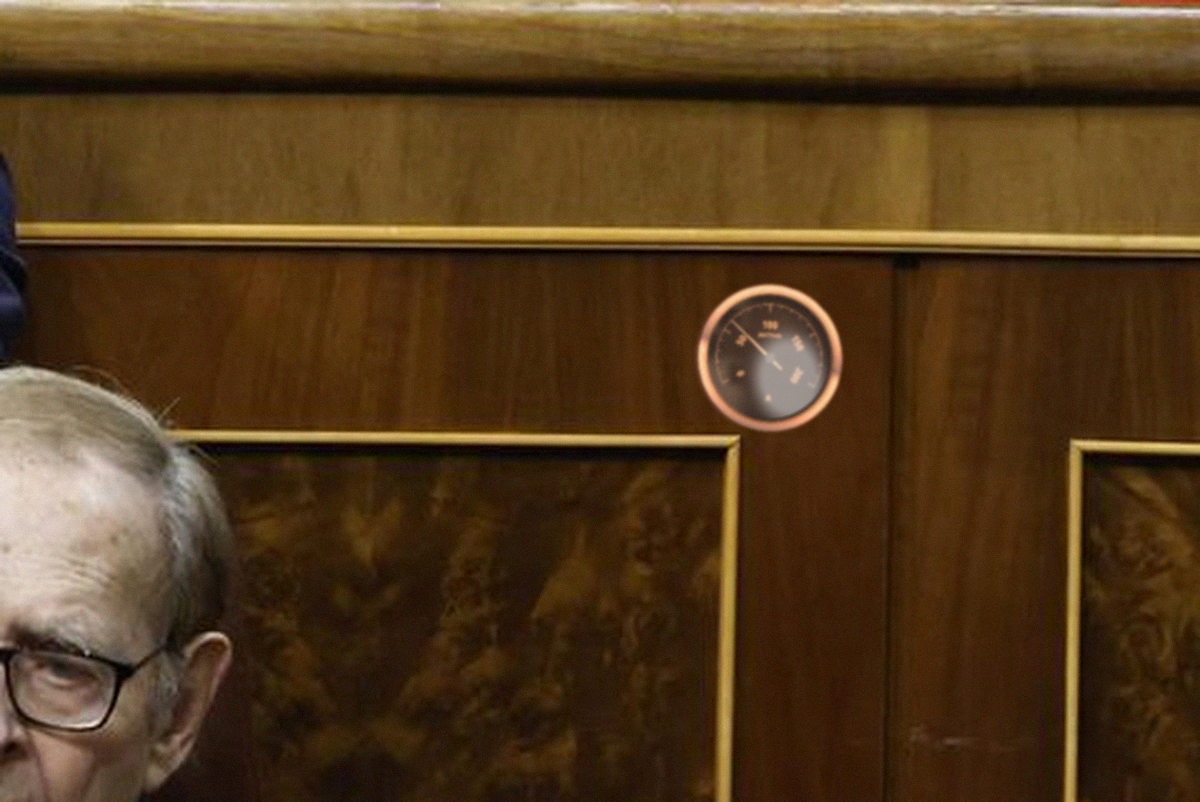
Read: 60,A
